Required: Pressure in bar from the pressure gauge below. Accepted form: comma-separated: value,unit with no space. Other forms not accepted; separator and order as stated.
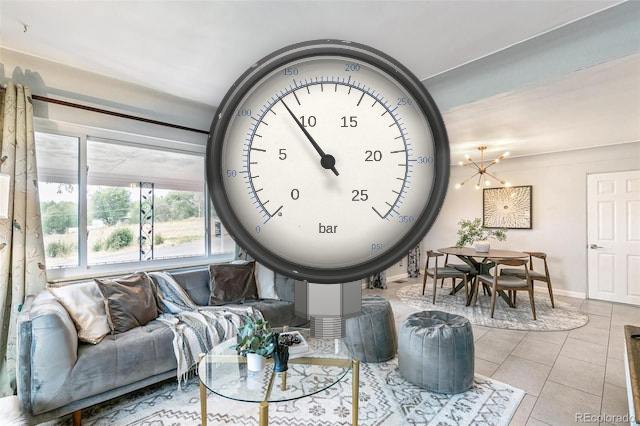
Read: 9,bar
